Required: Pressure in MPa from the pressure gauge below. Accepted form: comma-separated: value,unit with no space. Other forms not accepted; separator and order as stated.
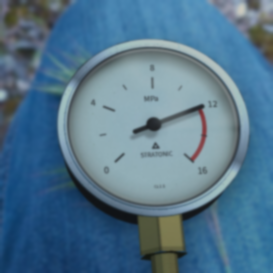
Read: 12,MPa
